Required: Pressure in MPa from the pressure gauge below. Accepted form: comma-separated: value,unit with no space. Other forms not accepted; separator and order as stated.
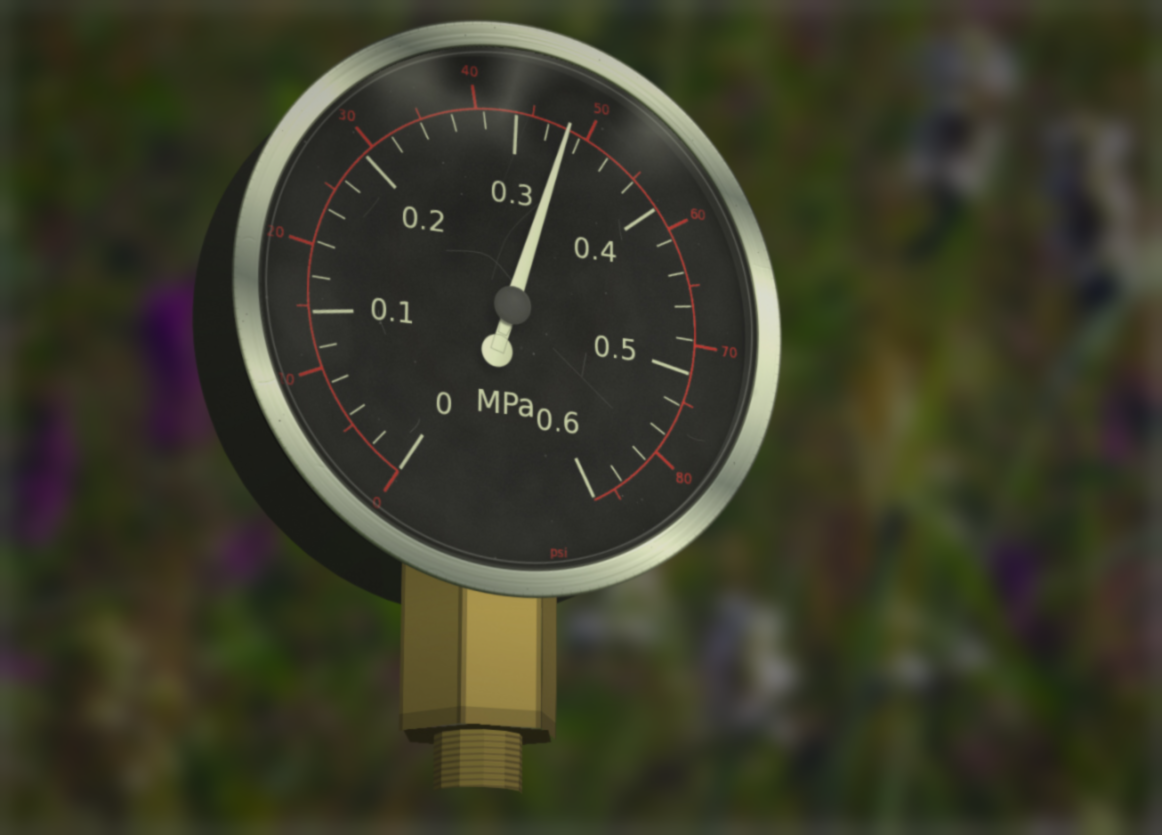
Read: 0.33,MPa
